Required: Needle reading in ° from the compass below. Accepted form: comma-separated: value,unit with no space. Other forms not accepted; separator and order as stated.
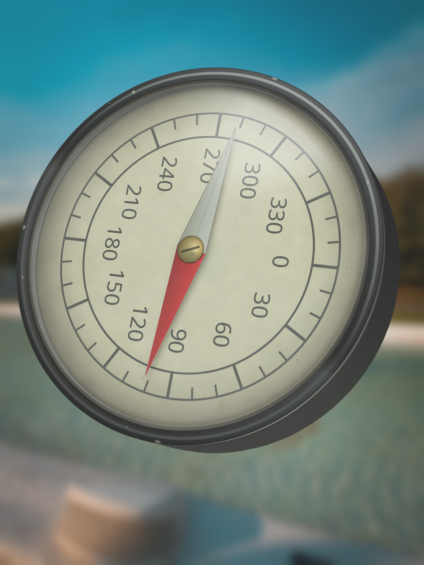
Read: 100,°
